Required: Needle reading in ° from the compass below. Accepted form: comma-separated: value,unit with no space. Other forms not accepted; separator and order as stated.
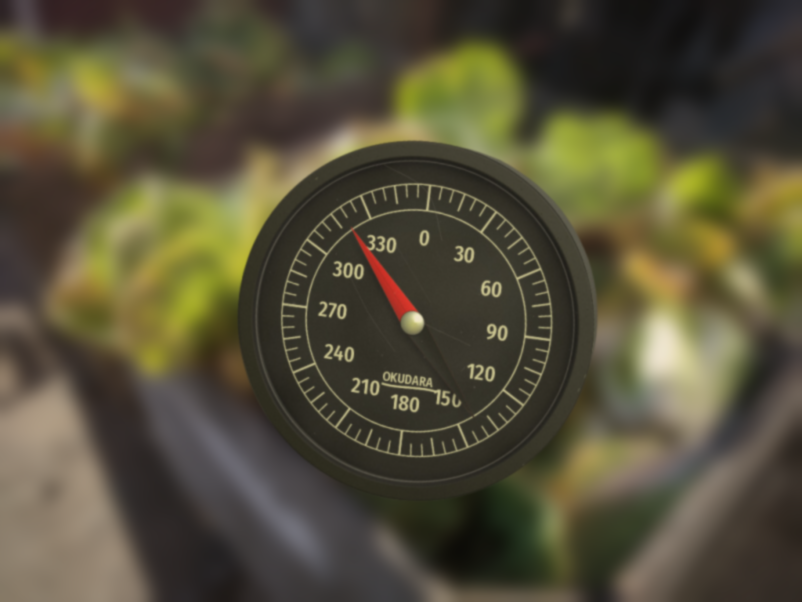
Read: 320,°
